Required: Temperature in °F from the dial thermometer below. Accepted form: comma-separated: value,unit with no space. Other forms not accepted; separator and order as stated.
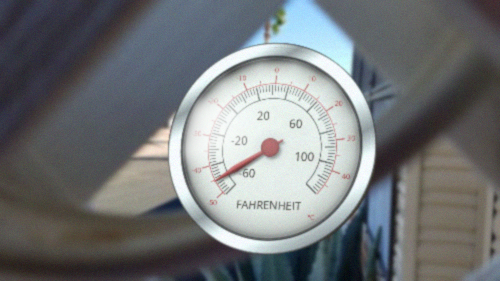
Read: -50,°F
